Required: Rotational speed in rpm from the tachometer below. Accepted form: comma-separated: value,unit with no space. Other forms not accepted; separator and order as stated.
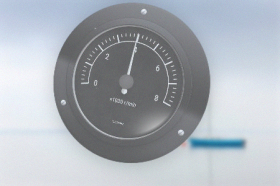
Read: 4000,rpm
